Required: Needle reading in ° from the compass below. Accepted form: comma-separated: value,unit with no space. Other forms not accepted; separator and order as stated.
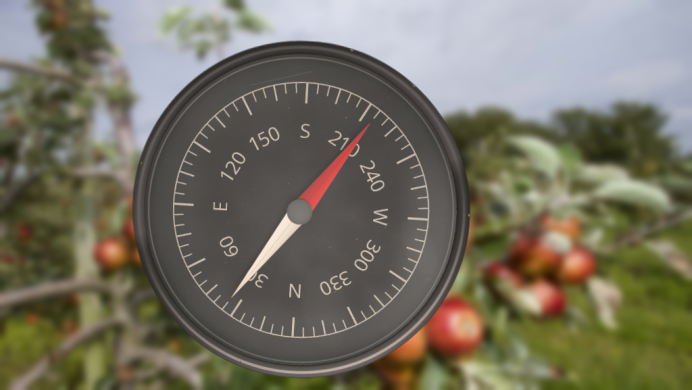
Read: 215,°
